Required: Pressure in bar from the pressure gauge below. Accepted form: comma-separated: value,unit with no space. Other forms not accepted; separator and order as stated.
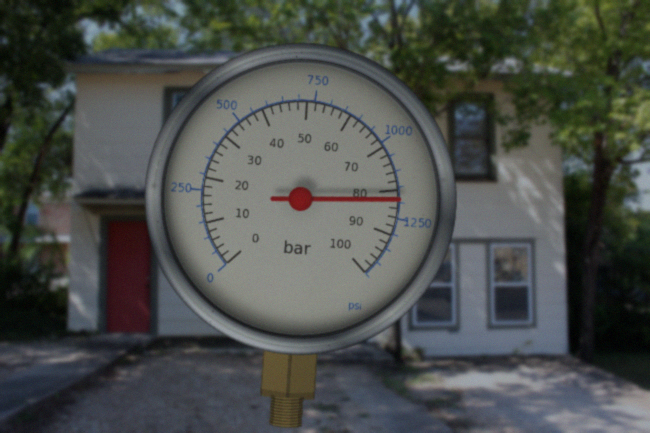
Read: 82,bar
